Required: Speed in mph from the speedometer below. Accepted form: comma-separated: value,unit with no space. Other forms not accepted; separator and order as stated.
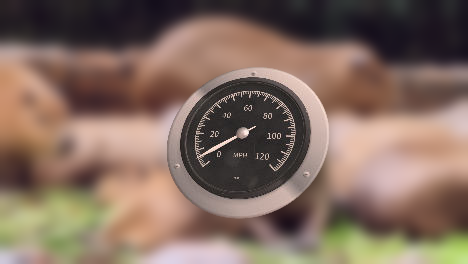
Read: 5,mph
